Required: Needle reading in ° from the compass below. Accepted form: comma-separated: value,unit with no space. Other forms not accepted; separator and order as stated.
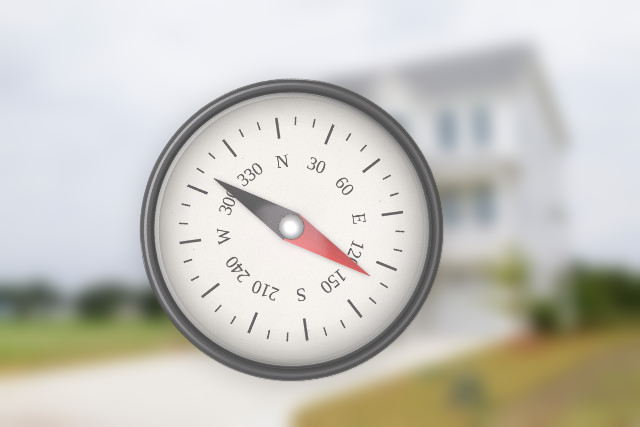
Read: 130,°
